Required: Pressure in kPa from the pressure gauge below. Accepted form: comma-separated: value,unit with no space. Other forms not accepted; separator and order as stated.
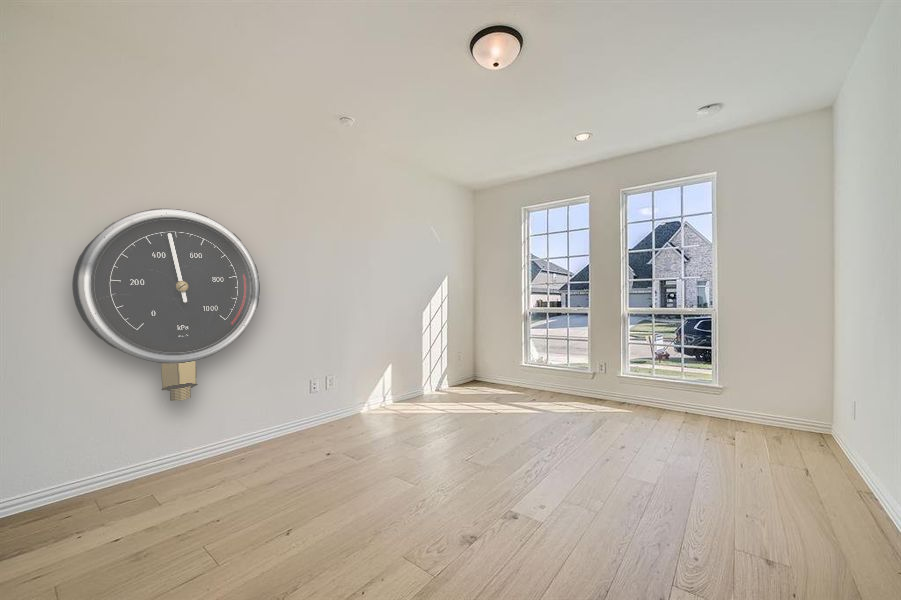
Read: 475,kPa
